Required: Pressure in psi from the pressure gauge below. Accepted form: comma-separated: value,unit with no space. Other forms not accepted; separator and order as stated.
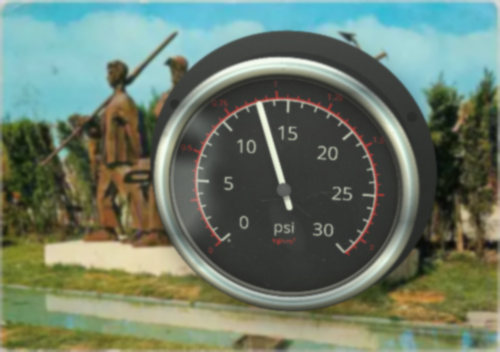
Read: 13,psi
